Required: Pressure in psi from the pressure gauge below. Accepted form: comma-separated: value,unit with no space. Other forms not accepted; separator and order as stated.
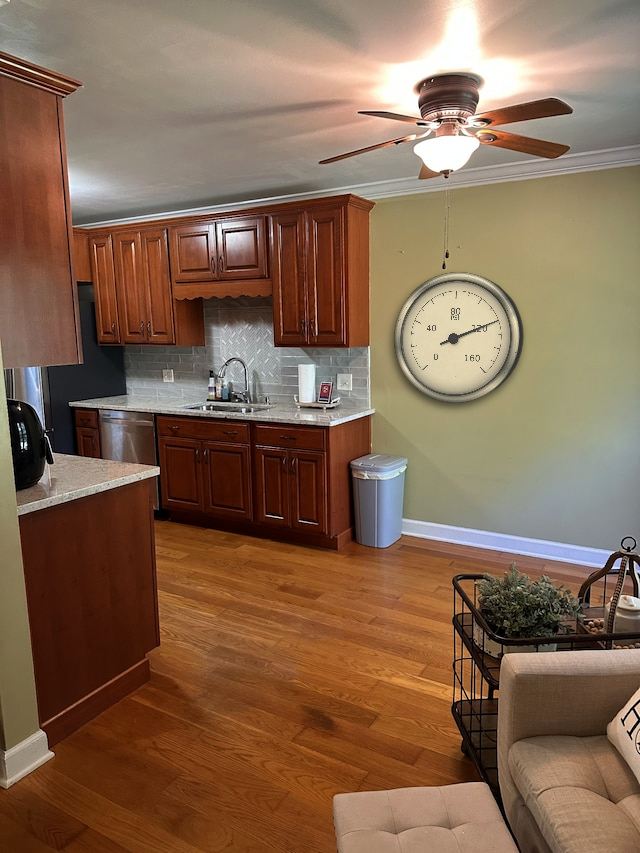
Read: 120,psi
